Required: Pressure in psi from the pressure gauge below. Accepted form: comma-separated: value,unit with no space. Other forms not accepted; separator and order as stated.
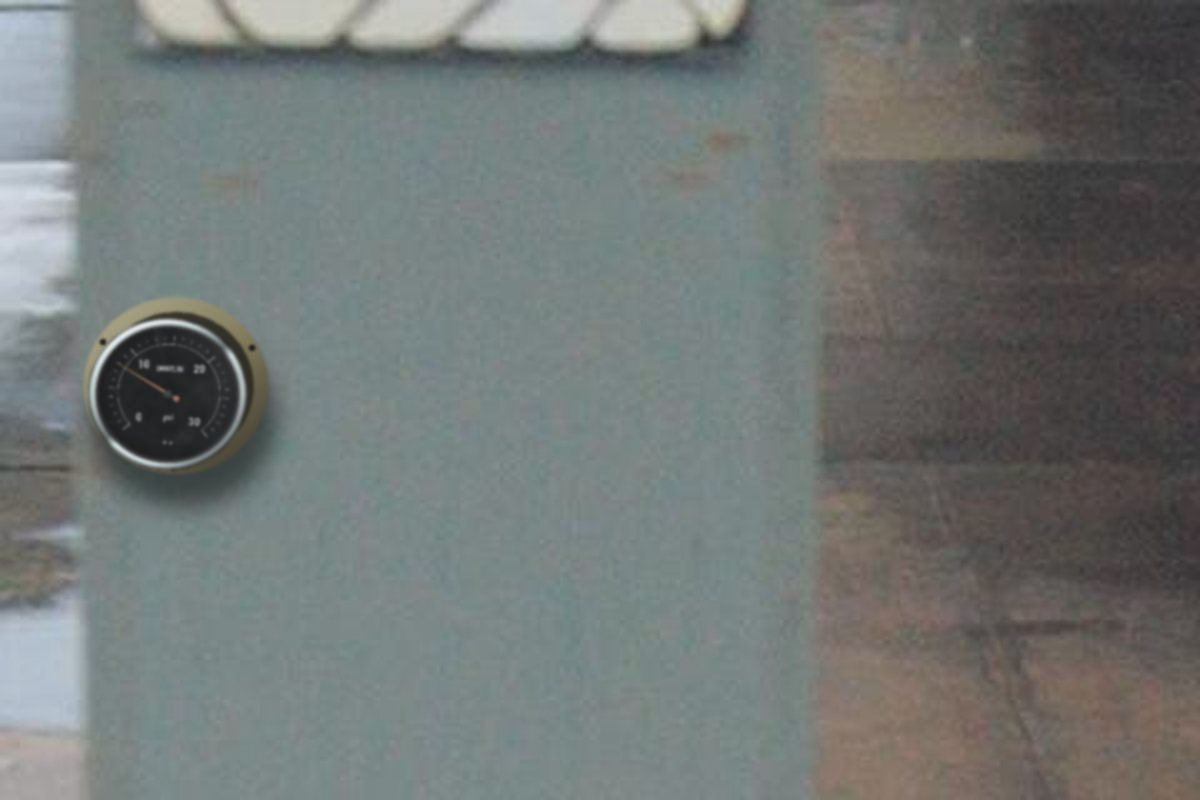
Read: 8,psi
